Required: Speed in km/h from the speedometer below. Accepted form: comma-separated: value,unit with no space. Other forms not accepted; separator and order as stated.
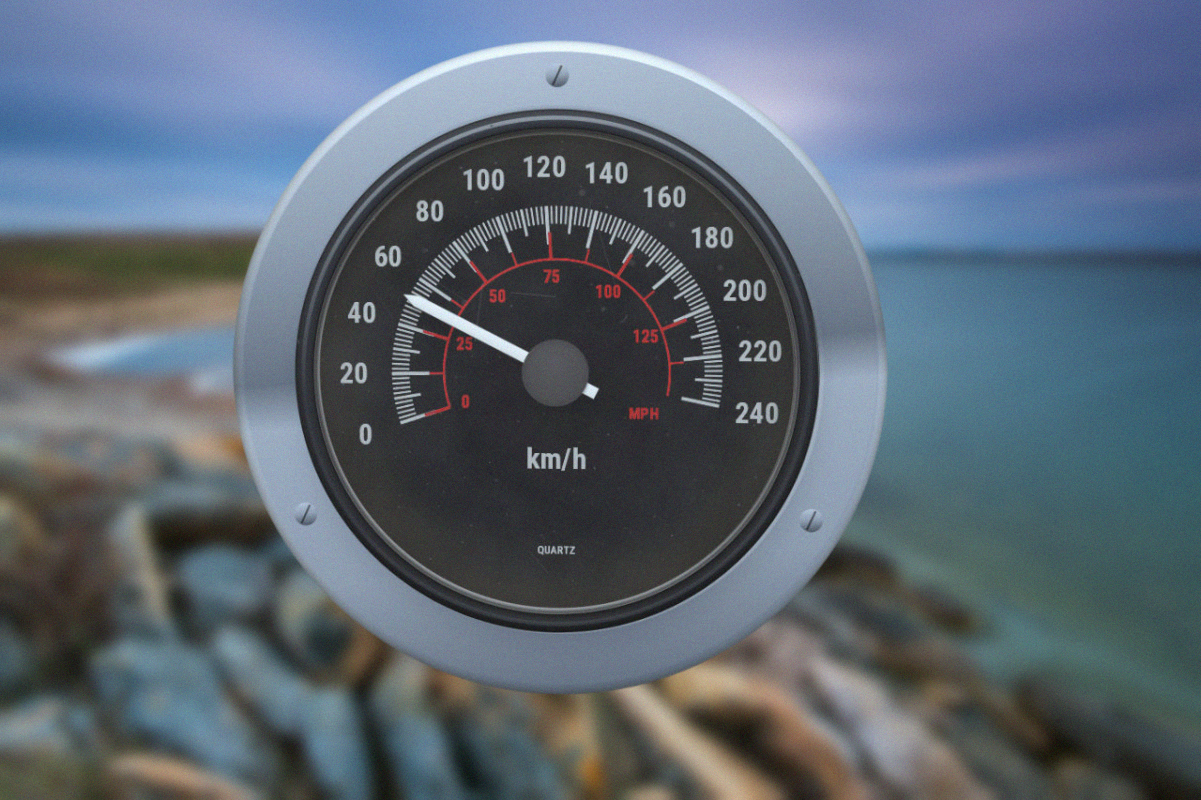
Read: 52,km/h
